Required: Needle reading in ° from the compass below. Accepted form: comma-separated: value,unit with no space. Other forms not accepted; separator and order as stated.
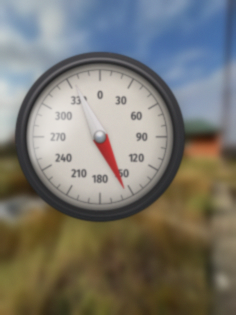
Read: 155,°
